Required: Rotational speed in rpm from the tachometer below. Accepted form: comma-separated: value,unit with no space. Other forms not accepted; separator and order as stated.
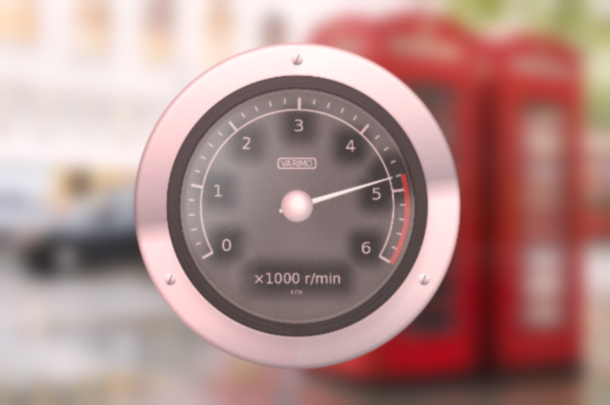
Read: 4800,rpm
